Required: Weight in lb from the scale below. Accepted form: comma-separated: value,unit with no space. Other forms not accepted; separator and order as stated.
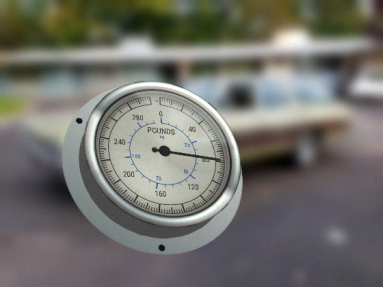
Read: 80,lb
